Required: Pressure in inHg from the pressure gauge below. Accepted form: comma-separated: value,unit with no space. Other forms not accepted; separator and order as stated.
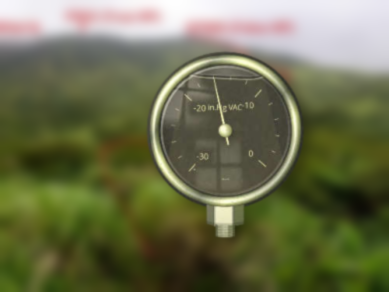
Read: -16,inHg
